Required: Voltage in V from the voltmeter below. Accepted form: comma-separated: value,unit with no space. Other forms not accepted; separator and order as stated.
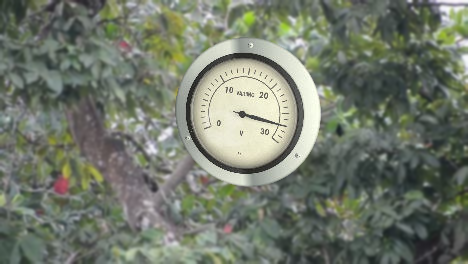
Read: 27,V
